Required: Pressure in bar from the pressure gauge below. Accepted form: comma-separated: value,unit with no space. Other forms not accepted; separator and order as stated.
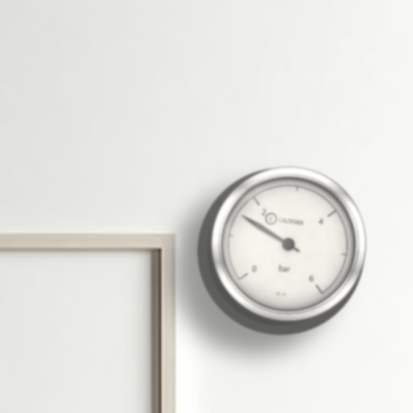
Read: 1.5,bar
